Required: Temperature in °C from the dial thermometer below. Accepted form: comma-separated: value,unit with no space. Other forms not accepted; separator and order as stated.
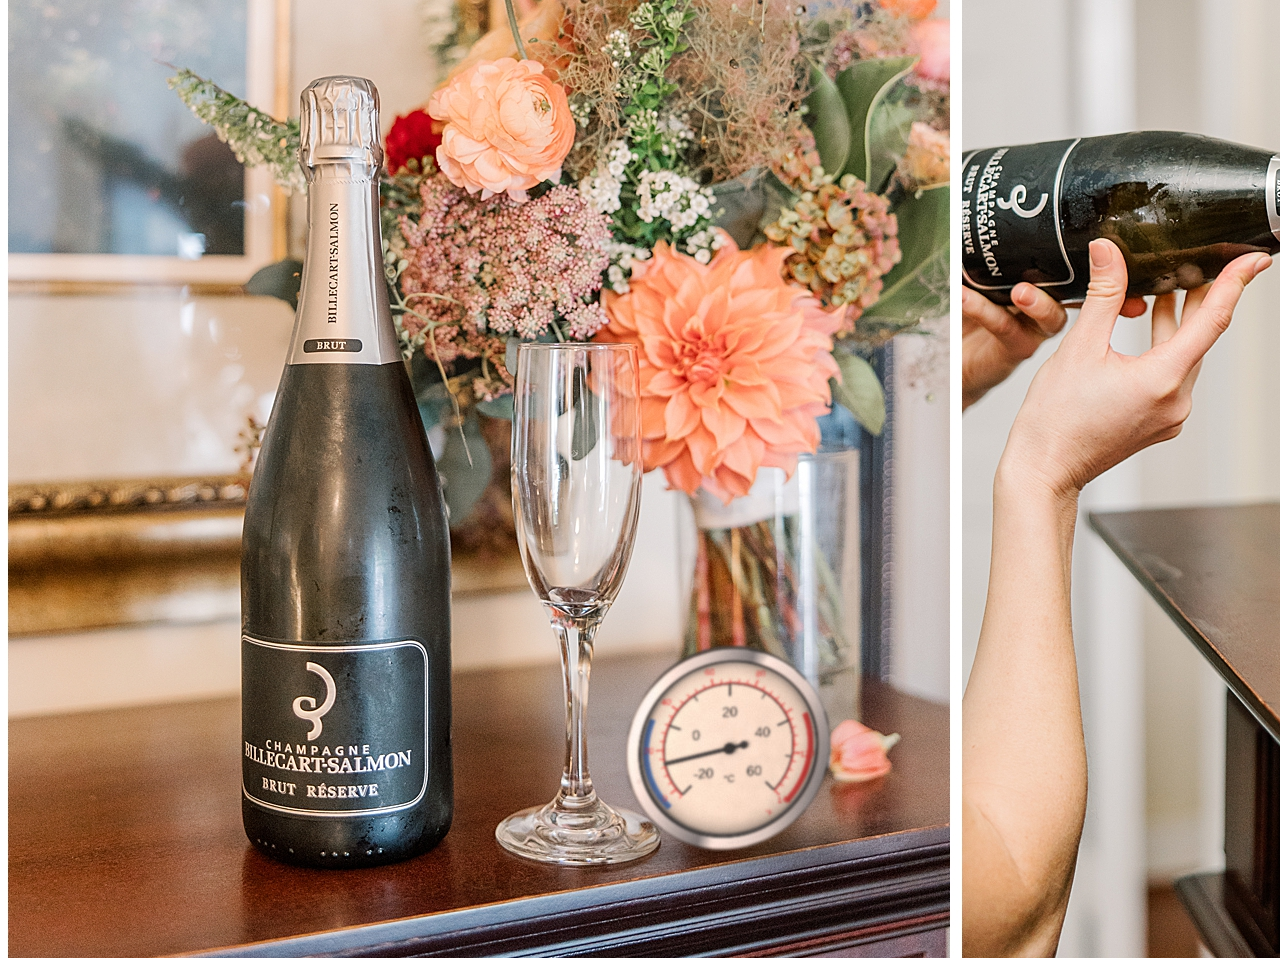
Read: -10,°C
